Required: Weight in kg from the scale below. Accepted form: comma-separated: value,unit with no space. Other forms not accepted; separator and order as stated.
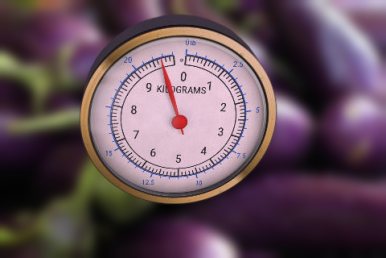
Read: 9.7,kg
